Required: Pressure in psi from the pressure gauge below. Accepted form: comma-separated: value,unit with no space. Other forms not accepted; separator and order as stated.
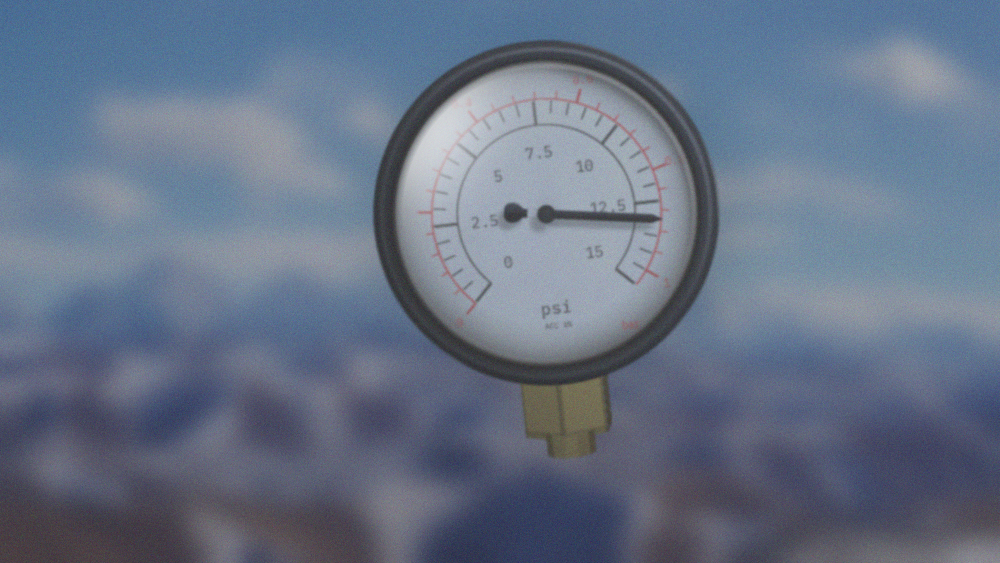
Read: 13,psi
